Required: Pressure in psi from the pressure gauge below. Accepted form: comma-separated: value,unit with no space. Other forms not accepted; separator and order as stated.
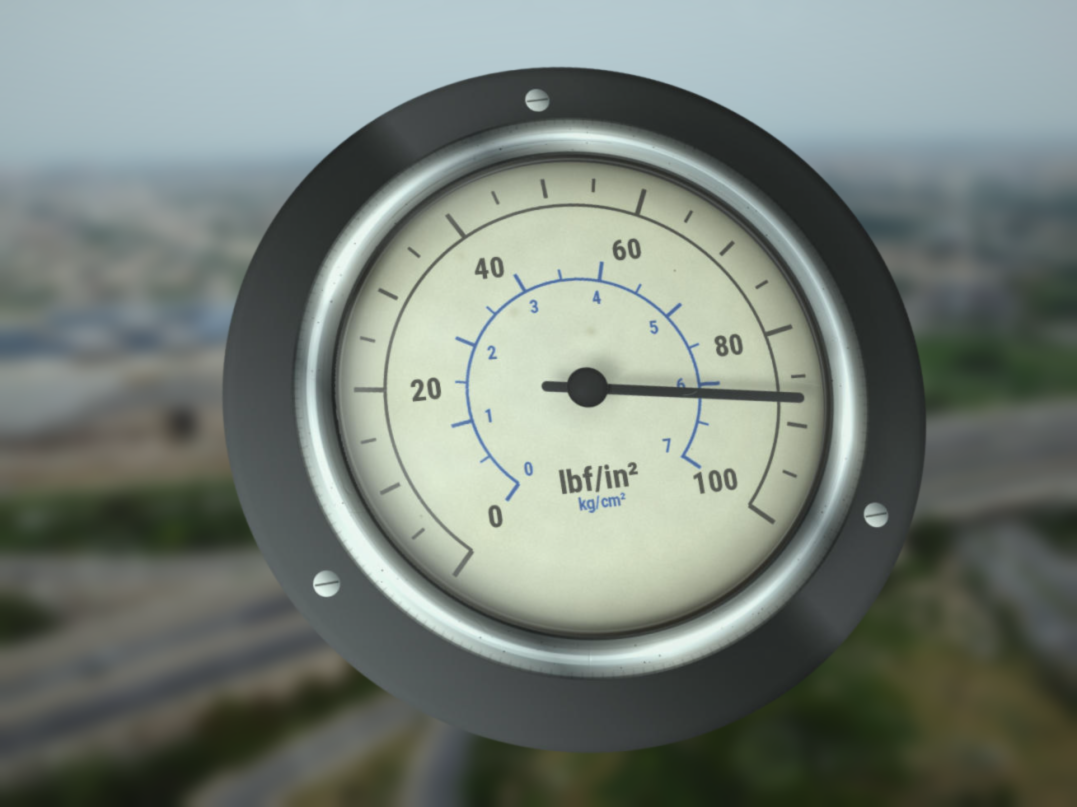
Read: 87.5,psi
